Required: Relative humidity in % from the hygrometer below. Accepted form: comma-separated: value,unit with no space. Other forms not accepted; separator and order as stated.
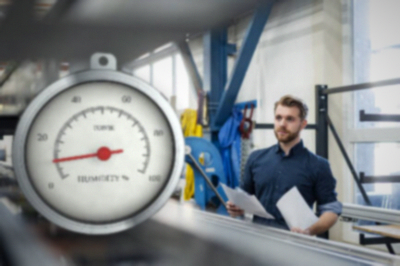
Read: 10,%
